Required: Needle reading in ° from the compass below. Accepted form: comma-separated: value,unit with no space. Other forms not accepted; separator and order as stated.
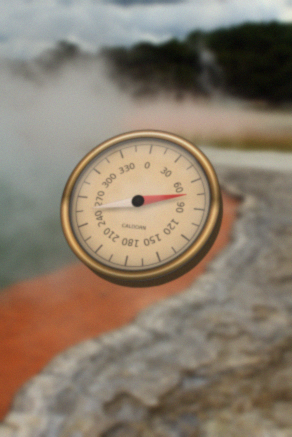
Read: 75,°
